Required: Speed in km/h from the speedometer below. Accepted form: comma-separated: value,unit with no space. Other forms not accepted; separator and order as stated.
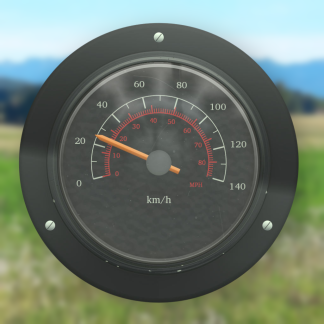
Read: 25,km/h
